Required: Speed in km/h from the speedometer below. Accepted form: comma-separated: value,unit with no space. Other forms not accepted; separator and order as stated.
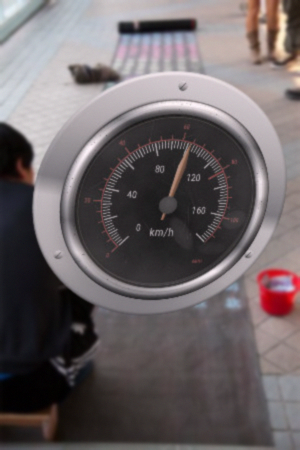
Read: 100,km/h
